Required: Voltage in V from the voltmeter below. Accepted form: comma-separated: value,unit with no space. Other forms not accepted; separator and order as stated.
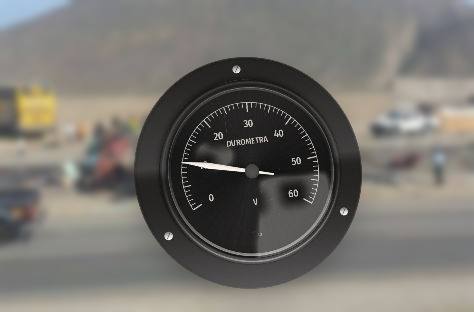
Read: 10,V
